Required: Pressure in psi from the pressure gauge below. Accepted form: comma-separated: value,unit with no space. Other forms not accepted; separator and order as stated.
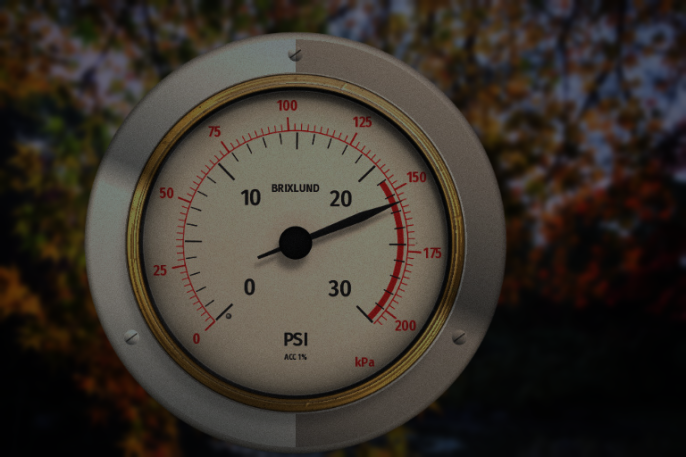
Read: 22.5,psi
